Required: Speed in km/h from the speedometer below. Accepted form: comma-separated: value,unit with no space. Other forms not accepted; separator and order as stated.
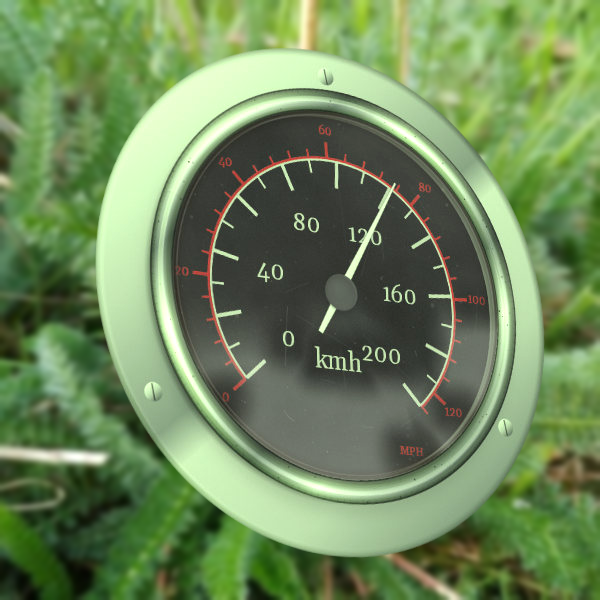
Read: 120,km/h
